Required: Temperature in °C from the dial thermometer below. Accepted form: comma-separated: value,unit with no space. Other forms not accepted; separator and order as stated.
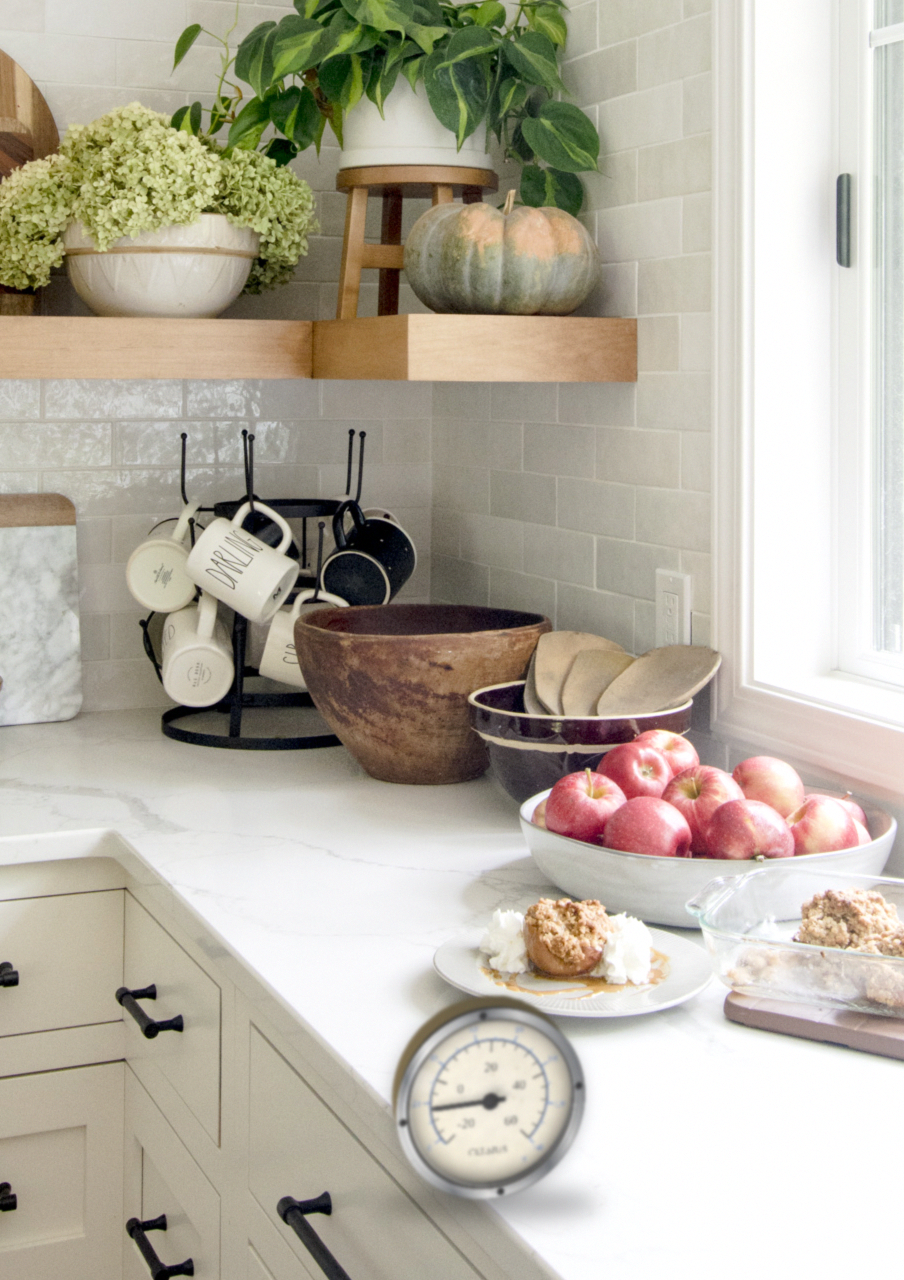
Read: -8,°C
